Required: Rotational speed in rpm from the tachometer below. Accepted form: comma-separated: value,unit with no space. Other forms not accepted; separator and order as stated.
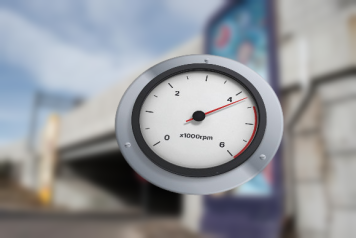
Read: 4250,rpm
